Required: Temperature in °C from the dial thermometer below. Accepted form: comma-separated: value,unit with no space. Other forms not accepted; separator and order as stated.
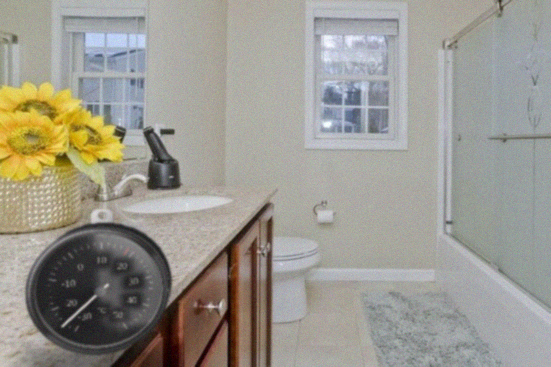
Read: -26,°C
